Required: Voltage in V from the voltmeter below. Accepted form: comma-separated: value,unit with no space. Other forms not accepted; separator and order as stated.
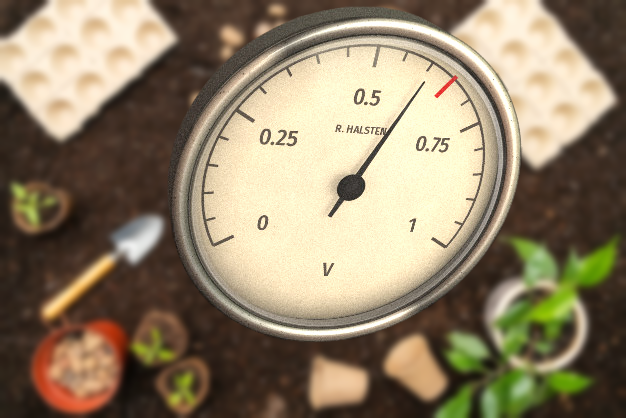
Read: 0.6,V
